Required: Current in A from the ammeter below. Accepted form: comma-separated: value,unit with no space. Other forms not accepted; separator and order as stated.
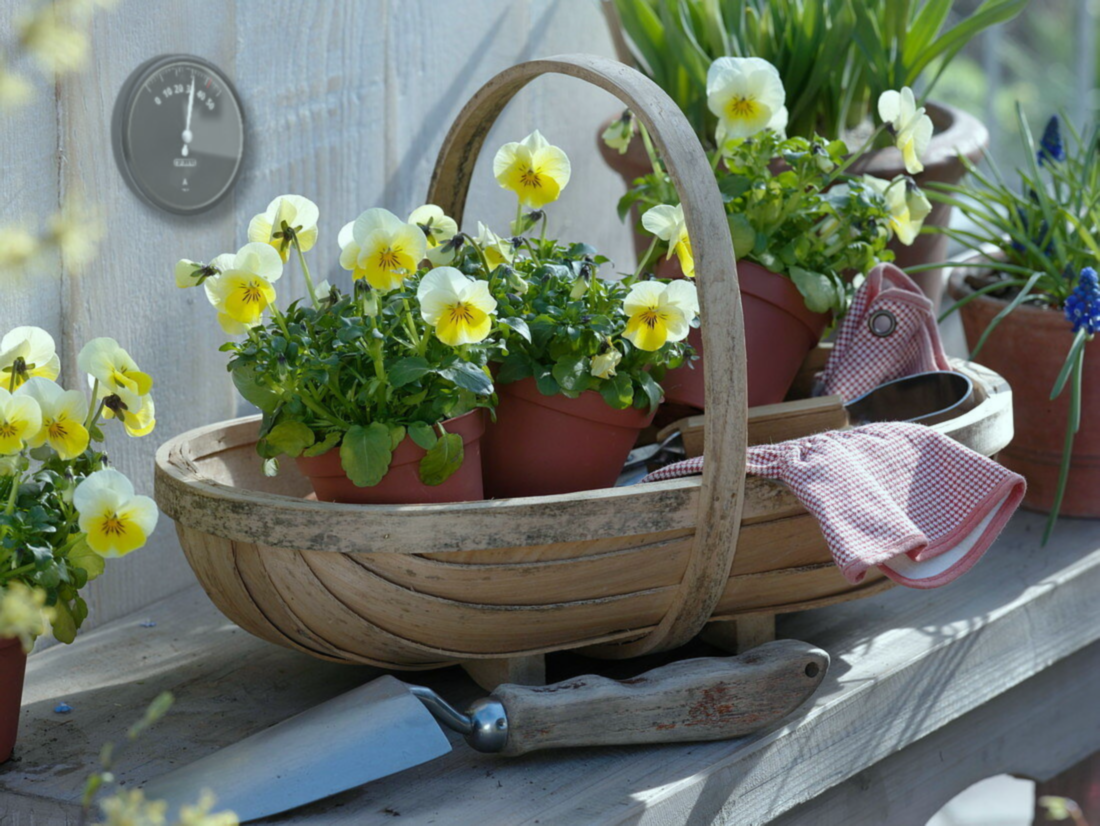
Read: 30,A
